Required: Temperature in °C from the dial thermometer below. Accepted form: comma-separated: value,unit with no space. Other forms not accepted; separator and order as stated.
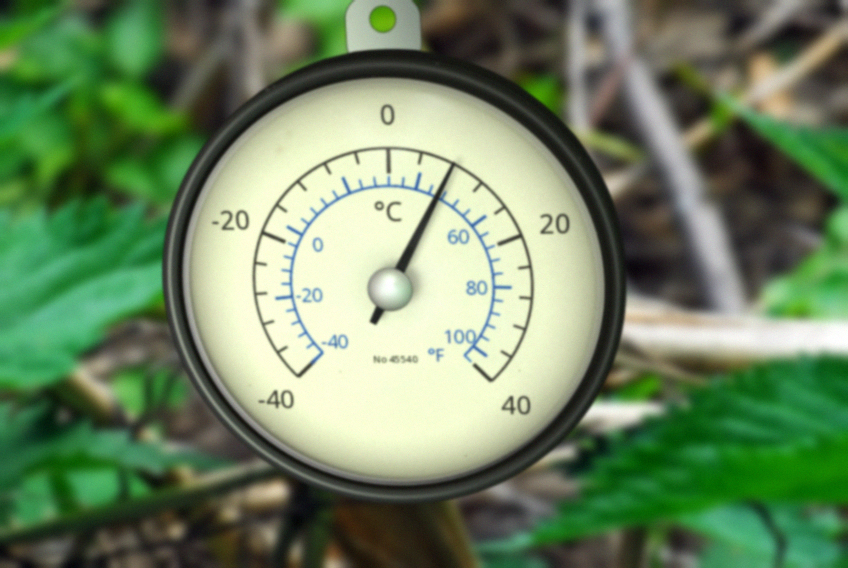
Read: 8,°C
